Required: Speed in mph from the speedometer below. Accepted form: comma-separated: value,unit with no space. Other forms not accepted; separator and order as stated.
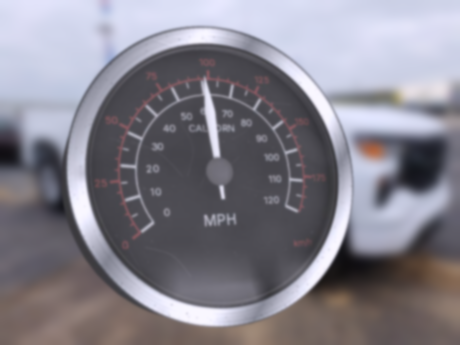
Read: 60,mph
